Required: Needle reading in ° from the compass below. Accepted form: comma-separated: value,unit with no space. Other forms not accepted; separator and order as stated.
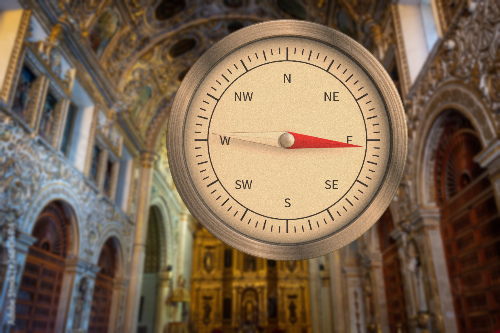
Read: 95,°
